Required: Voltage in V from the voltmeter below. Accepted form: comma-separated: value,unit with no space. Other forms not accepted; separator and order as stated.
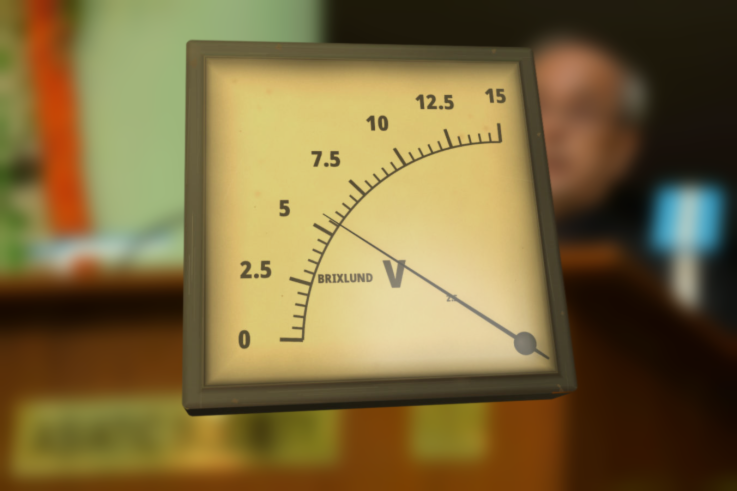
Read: 5.5,V
